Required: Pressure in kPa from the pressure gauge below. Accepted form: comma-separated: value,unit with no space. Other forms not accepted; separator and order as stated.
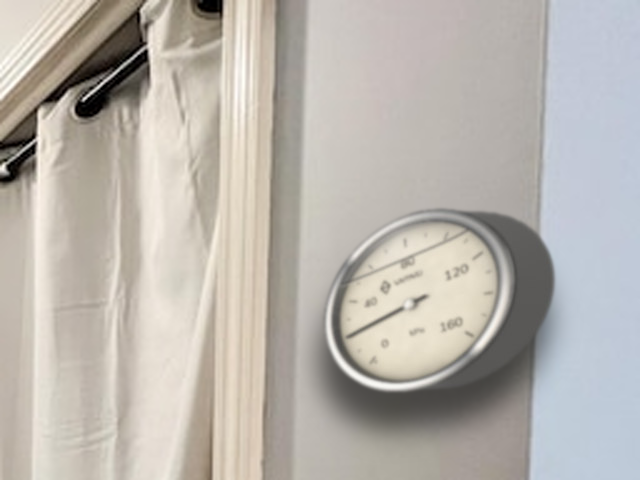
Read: 20,kPa
